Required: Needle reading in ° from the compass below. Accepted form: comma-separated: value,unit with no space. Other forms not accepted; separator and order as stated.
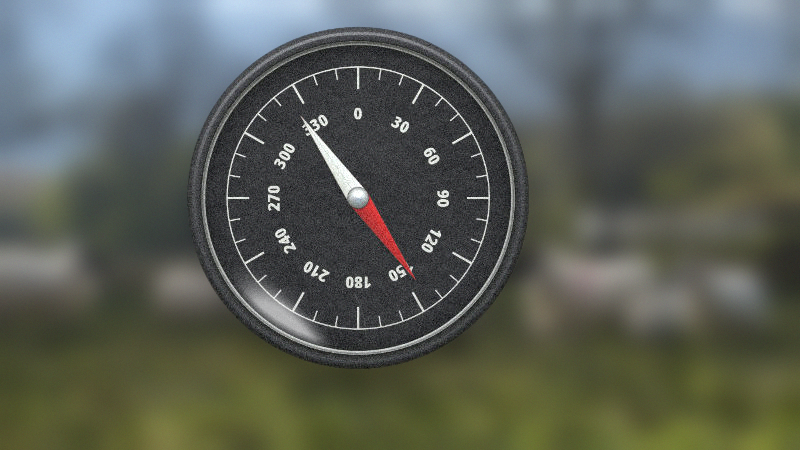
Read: 145,°
